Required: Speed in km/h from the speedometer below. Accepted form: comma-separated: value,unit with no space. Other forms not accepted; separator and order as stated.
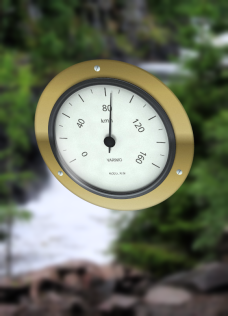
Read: 85,km/h
